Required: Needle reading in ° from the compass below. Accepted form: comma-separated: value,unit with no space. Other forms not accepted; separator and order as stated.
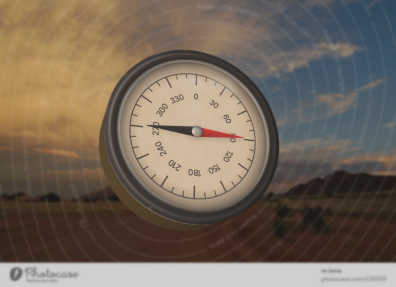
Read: 90,°
